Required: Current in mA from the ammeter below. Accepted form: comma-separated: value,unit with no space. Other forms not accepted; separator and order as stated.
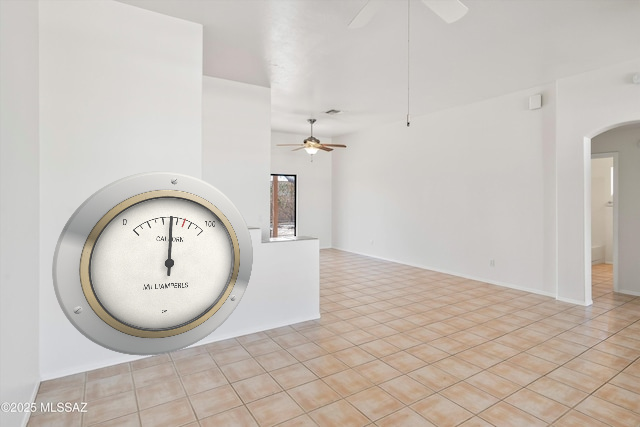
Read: 50,mA
